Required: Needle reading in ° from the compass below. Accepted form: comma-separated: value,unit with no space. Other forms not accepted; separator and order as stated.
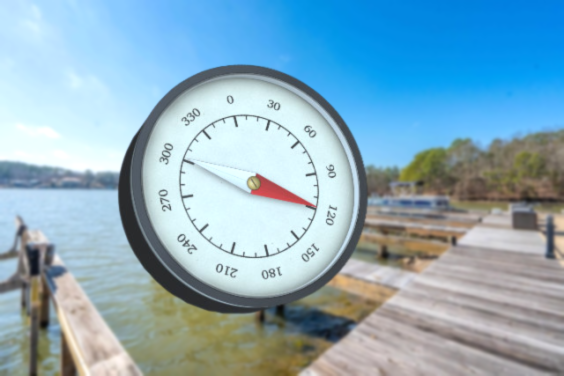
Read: 120,°
